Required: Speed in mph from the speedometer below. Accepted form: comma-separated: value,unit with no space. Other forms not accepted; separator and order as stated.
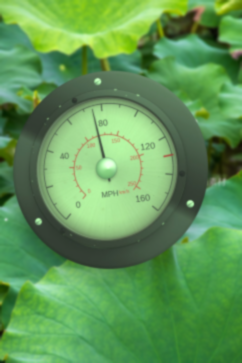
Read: 75,mph
